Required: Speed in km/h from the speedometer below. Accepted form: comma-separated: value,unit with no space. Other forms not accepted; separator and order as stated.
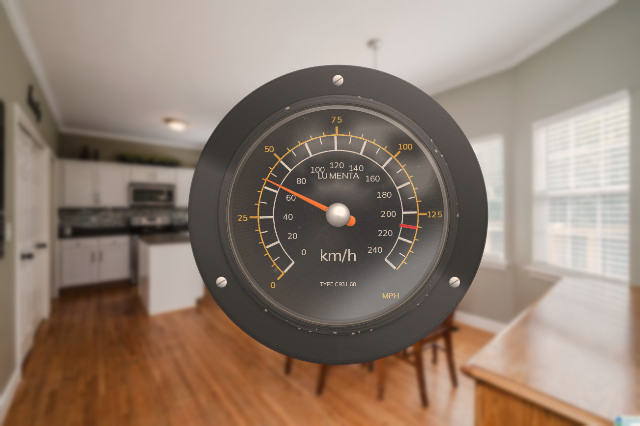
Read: 65,km/h
